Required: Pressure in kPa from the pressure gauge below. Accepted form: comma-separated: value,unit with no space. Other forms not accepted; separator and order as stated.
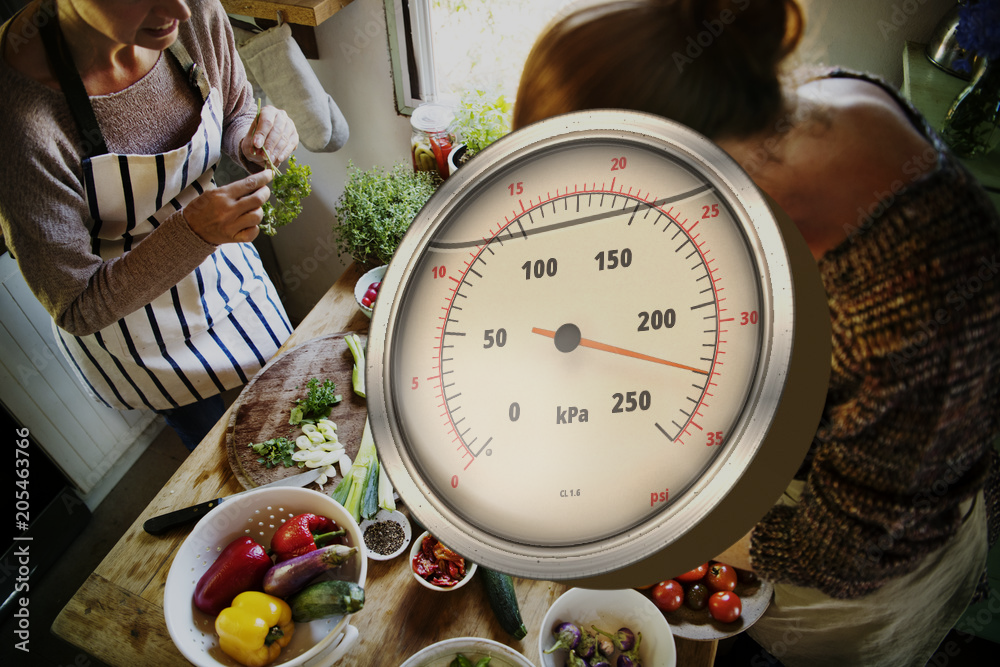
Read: 225,kPa
